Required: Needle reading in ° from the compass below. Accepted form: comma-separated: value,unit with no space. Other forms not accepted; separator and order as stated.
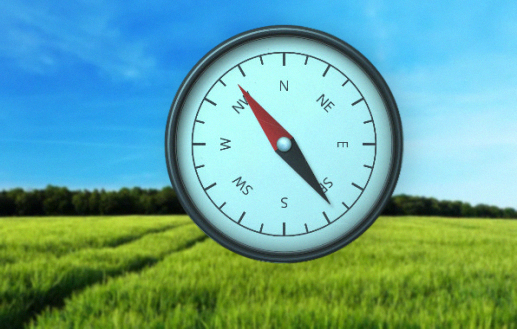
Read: 322.5,°
